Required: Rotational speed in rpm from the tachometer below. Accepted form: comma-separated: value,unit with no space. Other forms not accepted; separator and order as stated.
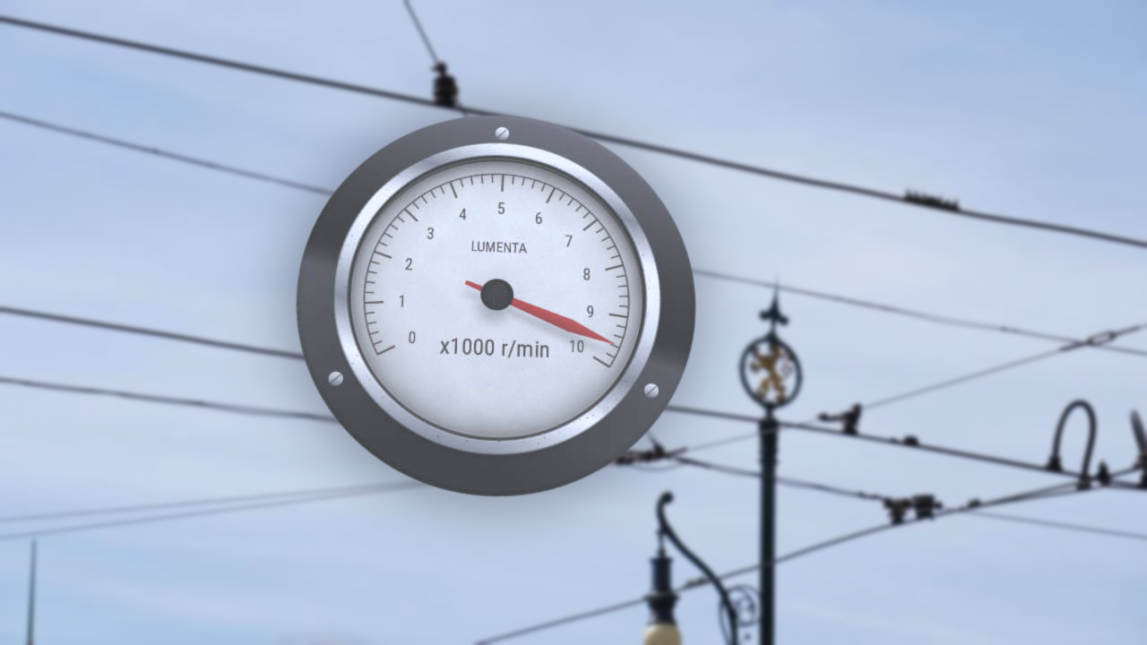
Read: 9600,rpm
